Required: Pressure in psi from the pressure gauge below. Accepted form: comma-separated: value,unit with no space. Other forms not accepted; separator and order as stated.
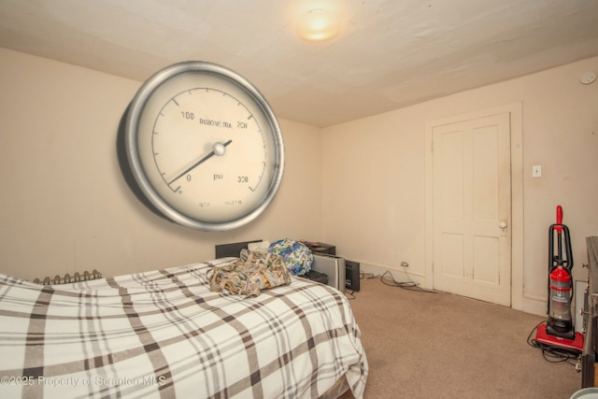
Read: 10,psi
